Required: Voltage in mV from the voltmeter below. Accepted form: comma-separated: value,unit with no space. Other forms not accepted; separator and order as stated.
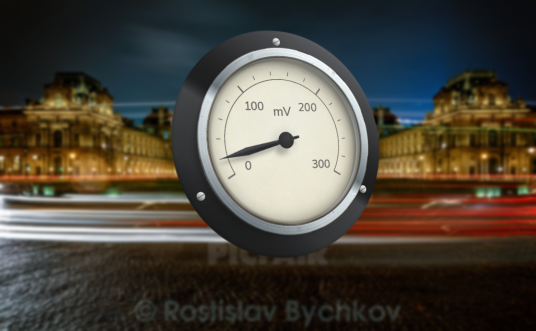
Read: 20,mV
